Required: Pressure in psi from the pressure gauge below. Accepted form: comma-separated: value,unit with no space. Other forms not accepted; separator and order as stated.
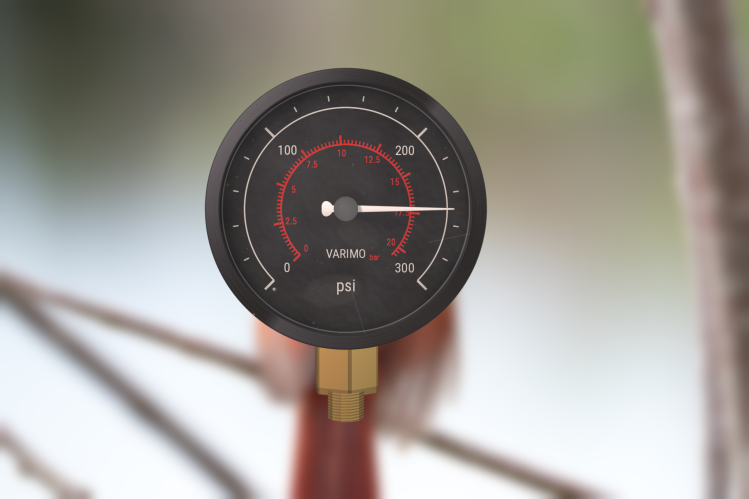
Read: 250,psi
